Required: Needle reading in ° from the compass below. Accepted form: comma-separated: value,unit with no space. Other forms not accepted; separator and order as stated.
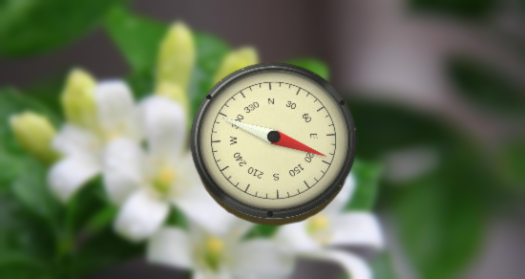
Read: 115,°
